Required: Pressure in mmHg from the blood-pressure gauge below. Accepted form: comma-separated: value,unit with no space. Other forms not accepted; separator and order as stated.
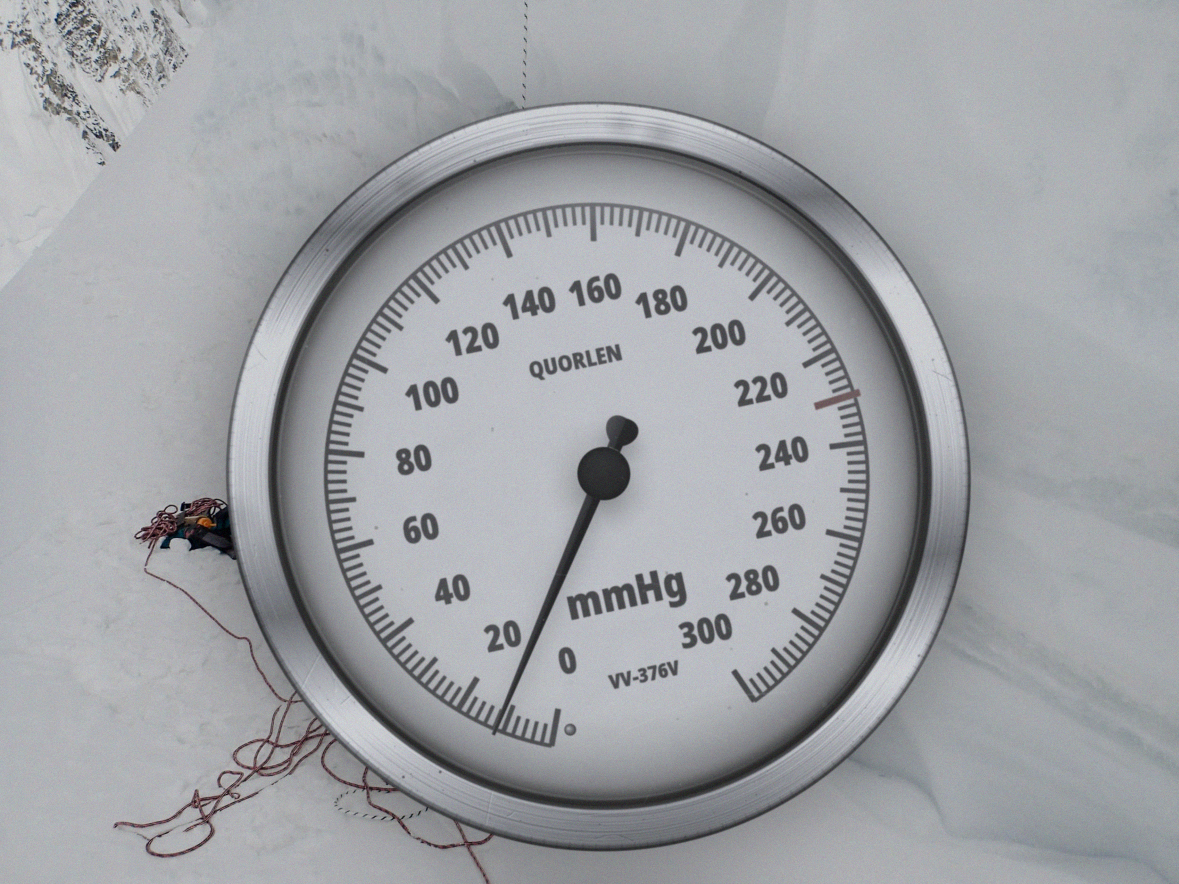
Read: 12,mmHg
